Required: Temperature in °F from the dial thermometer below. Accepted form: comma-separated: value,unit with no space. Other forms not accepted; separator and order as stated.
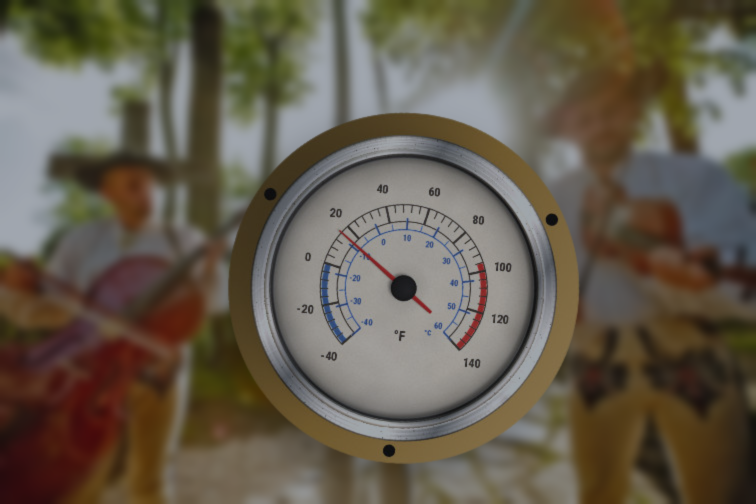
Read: 16,°F
